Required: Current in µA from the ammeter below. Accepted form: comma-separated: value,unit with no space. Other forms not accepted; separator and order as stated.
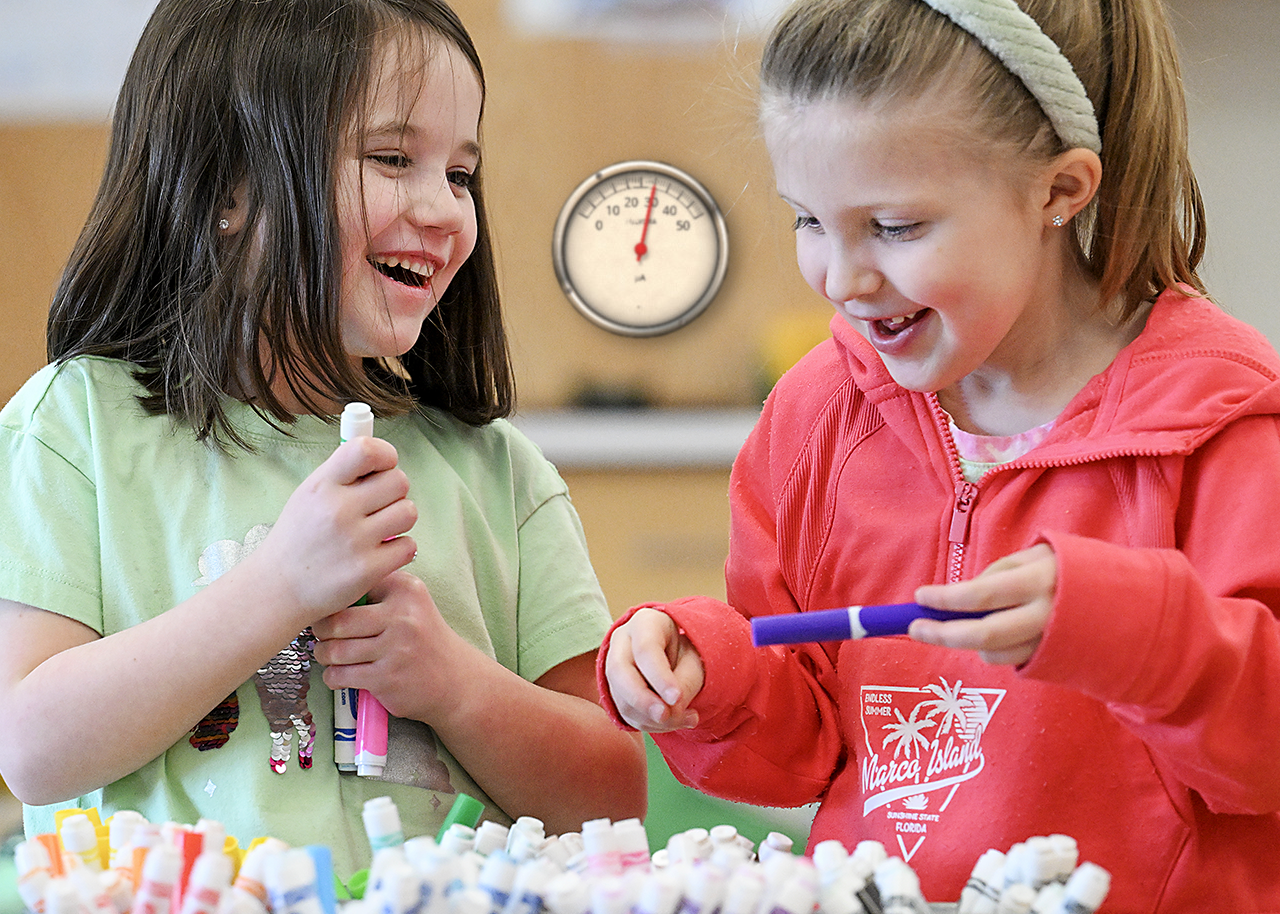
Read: 30,µA
